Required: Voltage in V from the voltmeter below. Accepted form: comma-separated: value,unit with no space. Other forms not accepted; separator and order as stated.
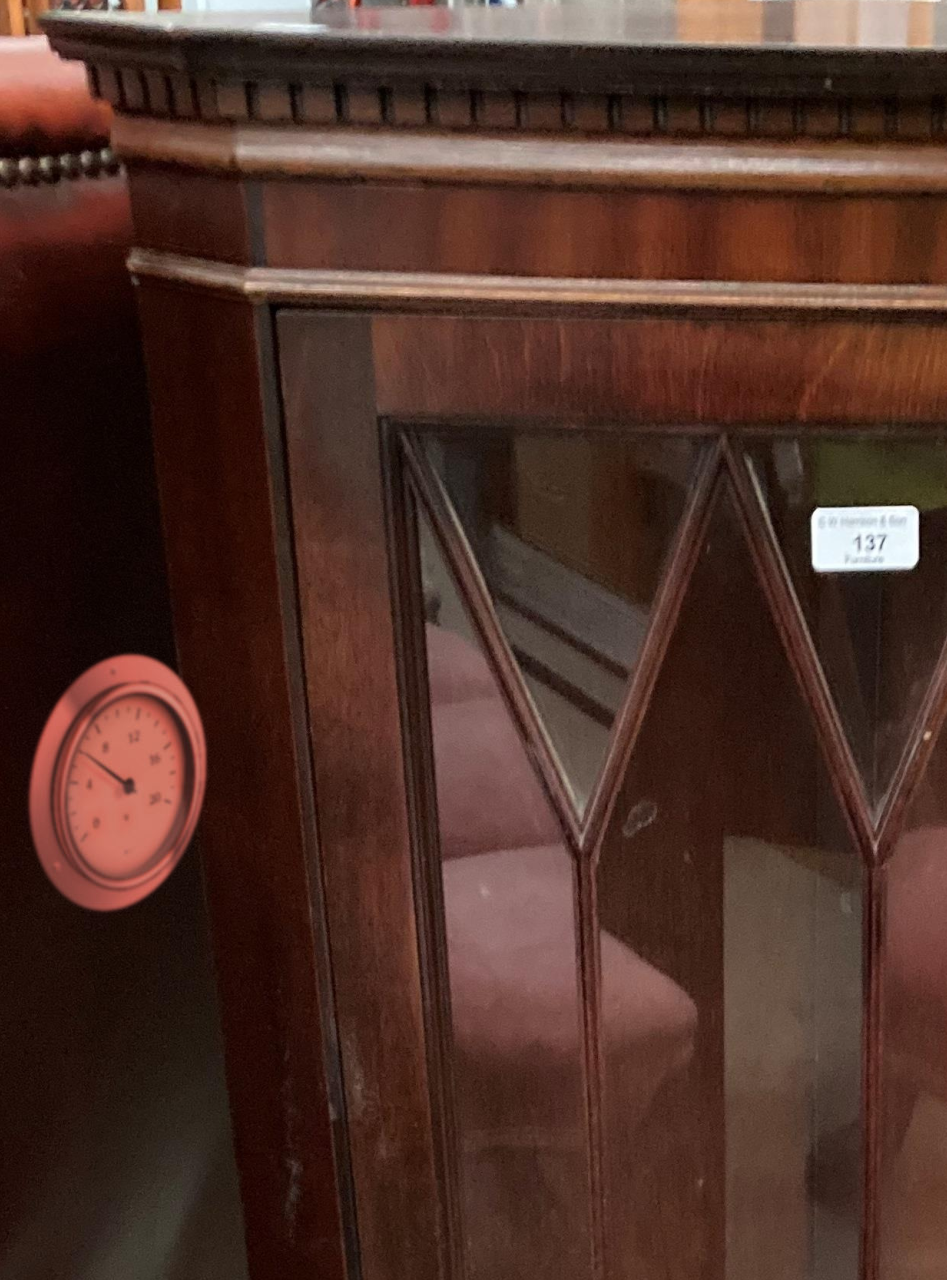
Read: 6,V
